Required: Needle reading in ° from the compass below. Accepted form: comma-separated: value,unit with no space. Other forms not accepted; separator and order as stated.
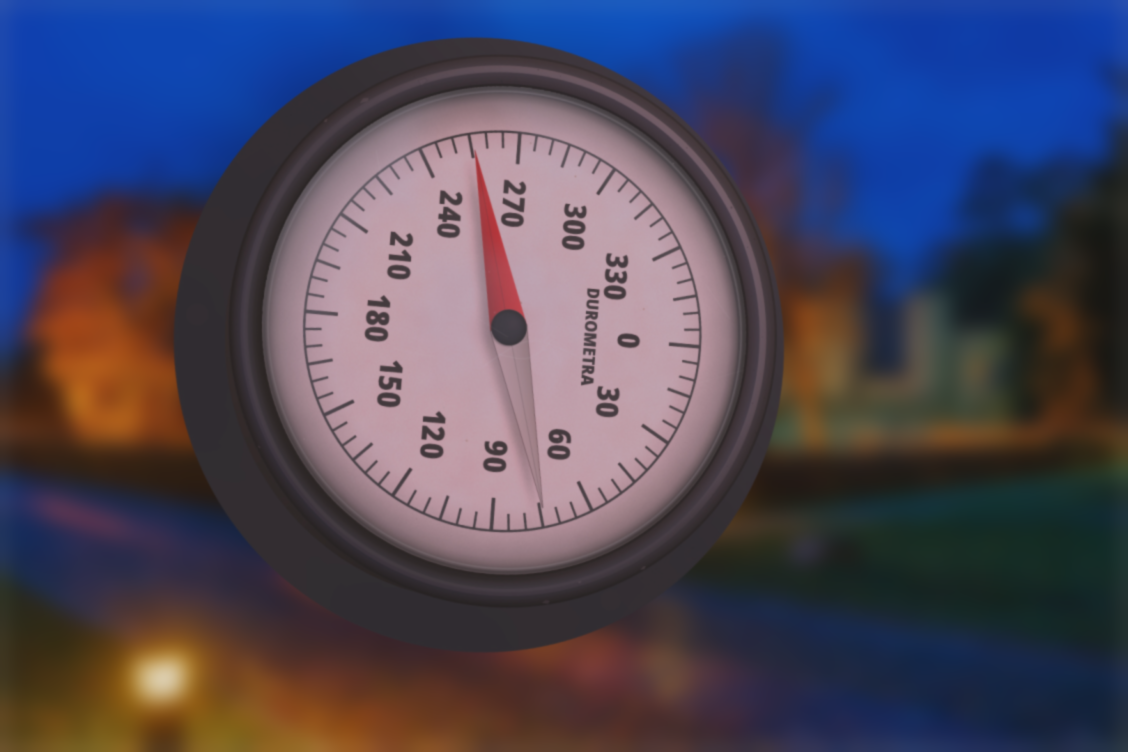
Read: 255,°
